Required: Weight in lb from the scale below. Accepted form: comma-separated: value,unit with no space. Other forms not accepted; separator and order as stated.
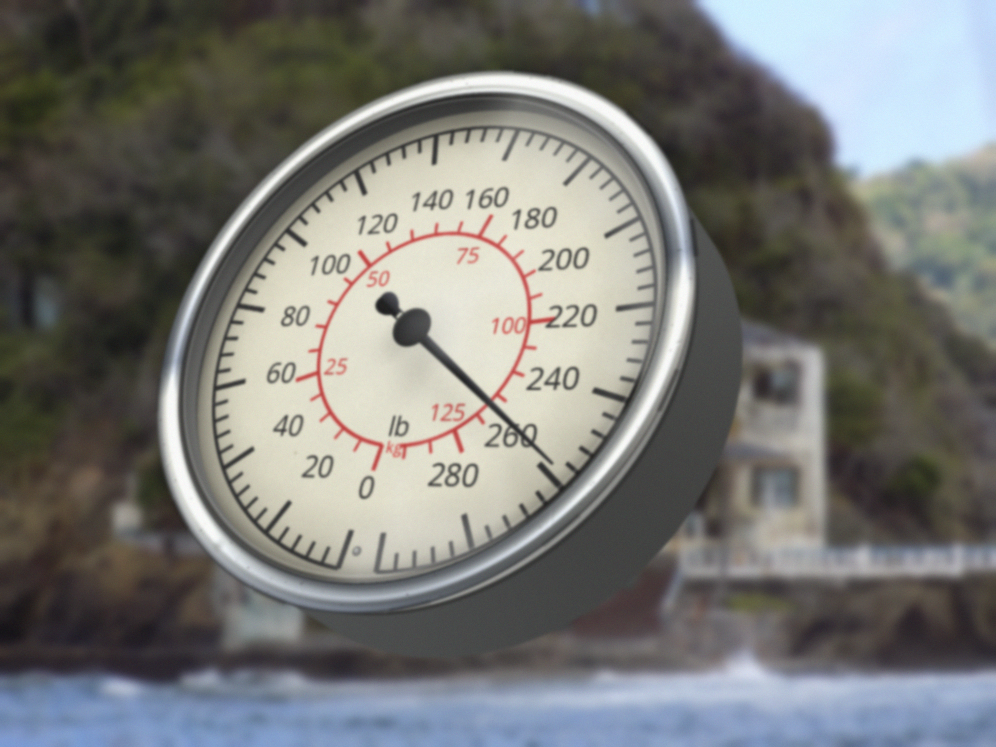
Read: 258,lb
